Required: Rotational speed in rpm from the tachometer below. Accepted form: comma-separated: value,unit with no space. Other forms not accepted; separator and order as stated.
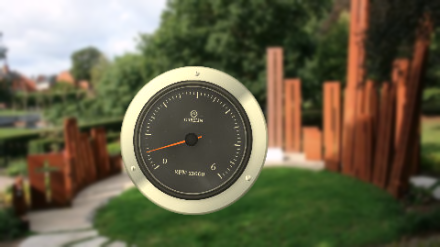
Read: 500,rpm
